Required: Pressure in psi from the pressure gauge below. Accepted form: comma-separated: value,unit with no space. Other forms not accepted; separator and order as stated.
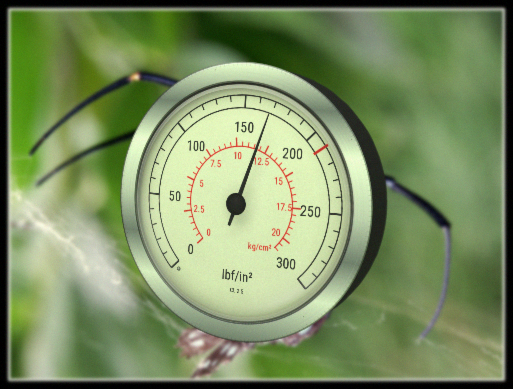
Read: 170,psi
